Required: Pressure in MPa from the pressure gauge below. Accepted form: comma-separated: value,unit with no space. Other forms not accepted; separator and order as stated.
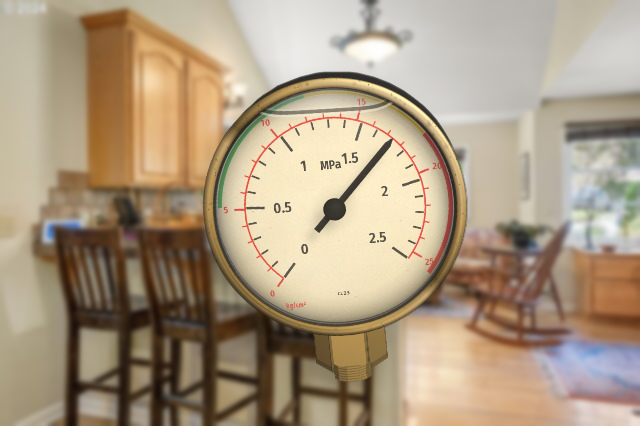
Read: 1.7,MPa
